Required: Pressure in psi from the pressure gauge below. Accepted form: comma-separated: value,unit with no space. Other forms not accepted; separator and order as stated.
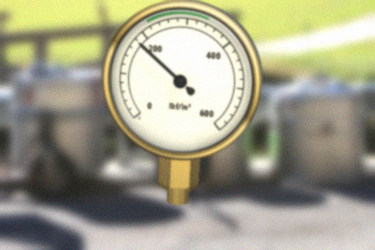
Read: 180,psi
